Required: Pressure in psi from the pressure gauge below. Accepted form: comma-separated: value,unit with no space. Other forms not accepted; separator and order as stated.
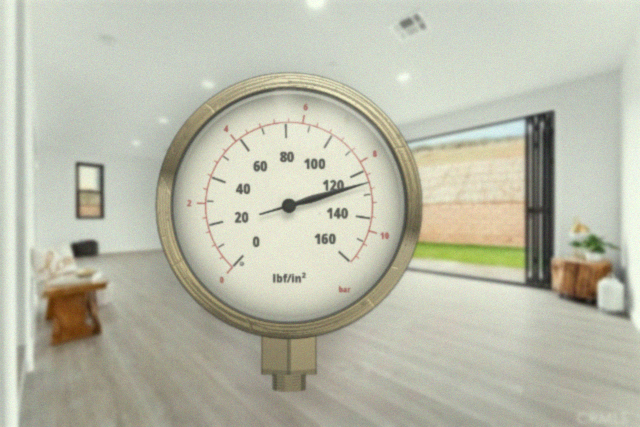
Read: 125,psi
